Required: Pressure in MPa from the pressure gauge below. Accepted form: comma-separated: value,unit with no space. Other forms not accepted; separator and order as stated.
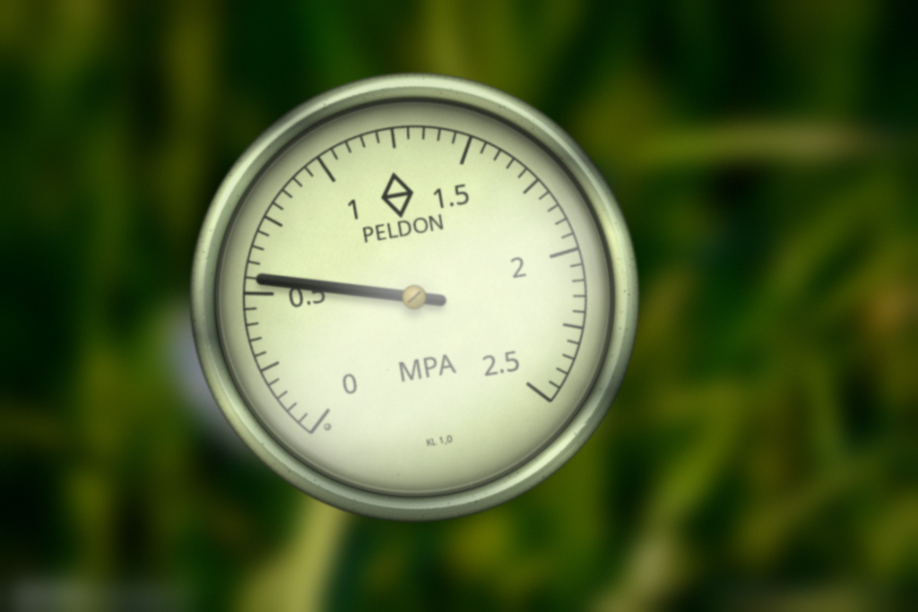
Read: 0.55,MPa
